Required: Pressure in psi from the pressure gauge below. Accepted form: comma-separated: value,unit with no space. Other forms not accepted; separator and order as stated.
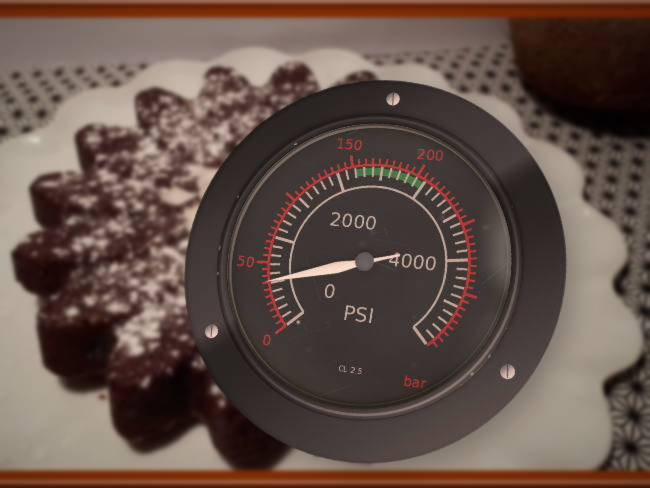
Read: 500,psi
